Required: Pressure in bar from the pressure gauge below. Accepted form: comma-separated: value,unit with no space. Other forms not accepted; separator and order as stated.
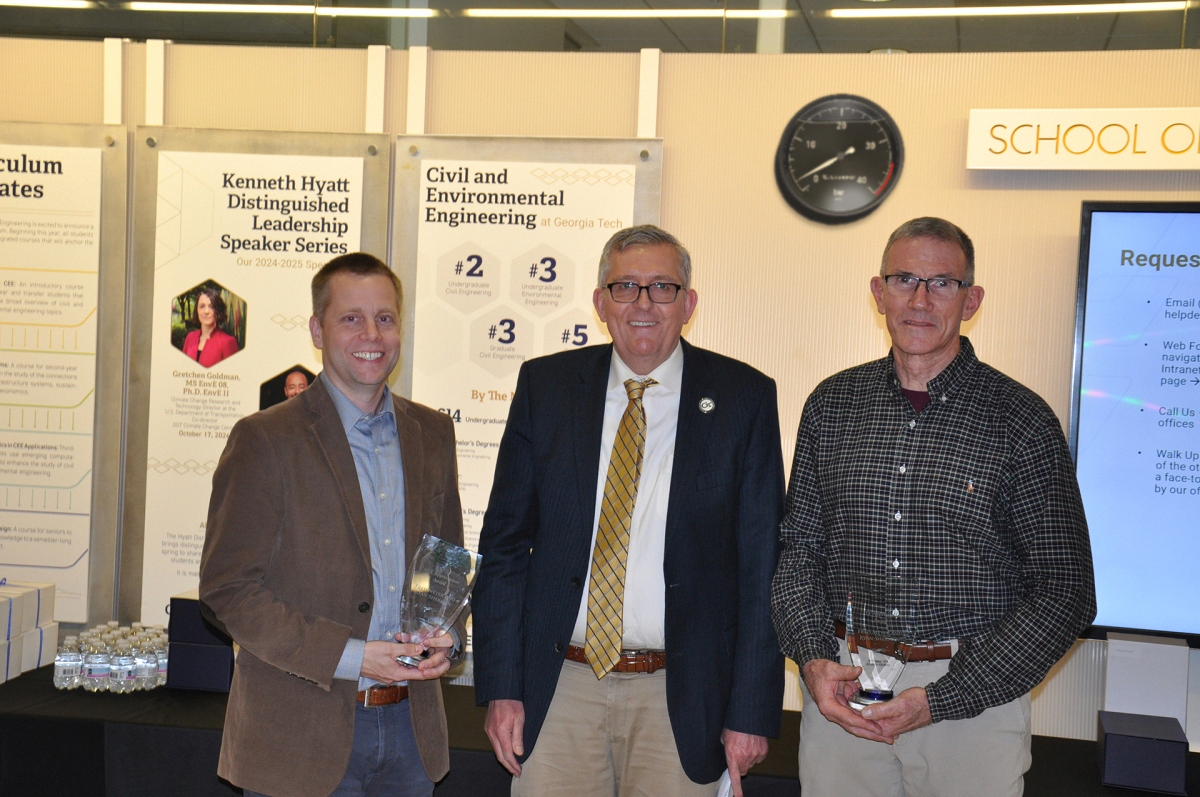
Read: 2,bar
